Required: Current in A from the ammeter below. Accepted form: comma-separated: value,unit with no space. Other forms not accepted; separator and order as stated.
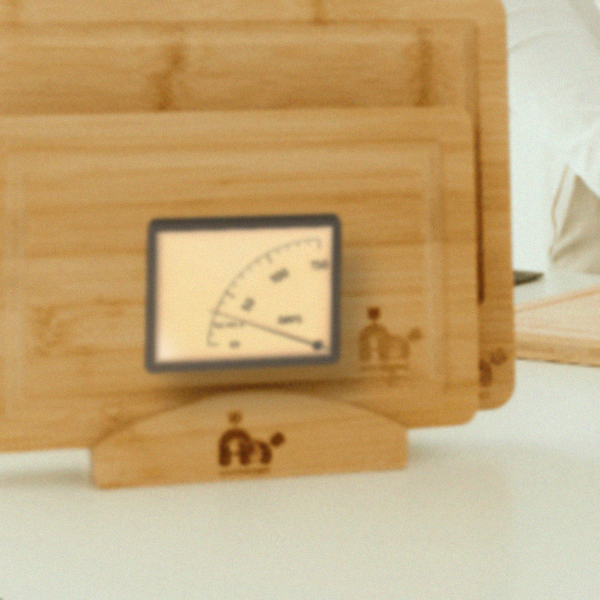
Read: 30,A
